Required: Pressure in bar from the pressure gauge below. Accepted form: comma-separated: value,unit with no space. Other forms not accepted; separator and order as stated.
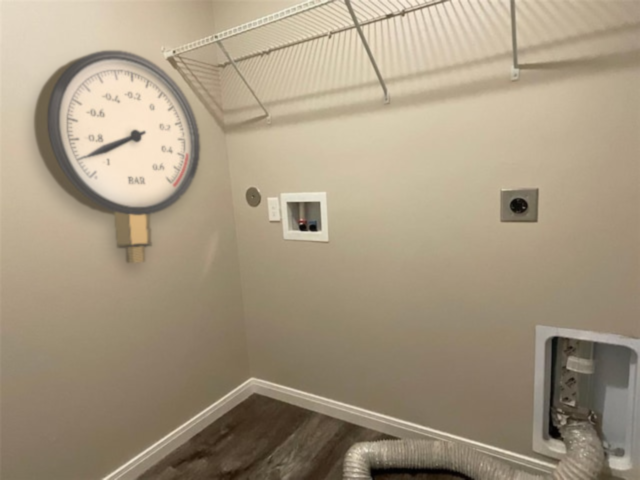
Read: -0.9,bar
